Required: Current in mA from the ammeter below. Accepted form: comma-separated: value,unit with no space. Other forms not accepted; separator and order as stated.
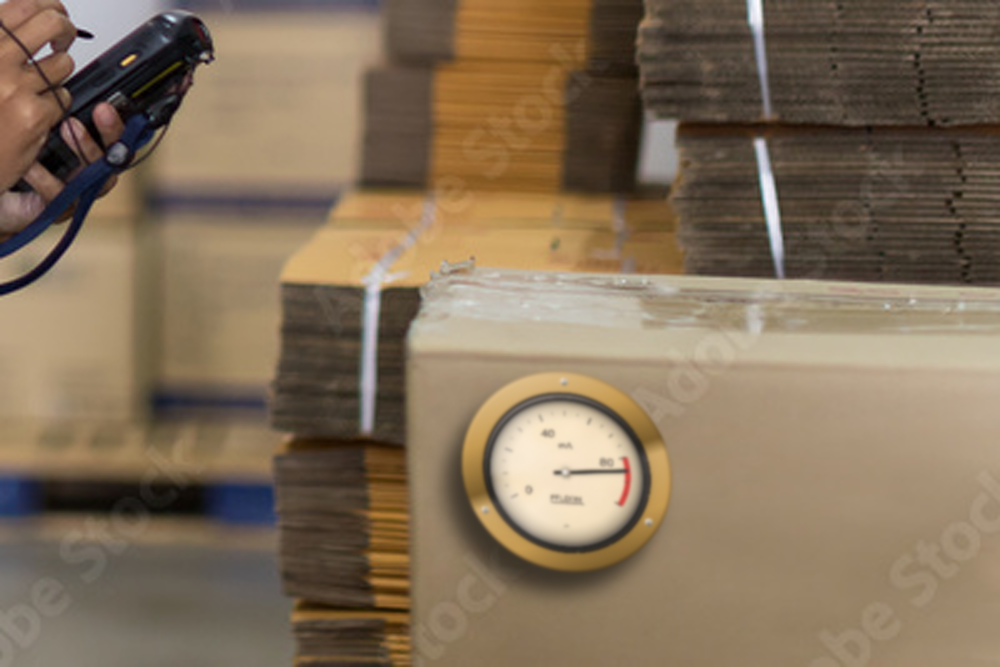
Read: 85,mA
